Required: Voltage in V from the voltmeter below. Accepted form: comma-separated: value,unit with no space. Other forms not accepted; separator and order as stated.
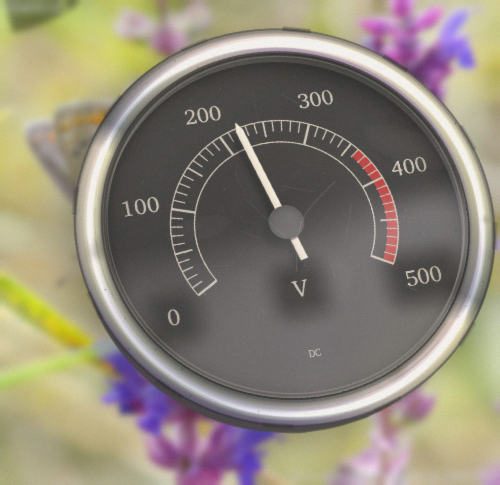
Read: 220,V
